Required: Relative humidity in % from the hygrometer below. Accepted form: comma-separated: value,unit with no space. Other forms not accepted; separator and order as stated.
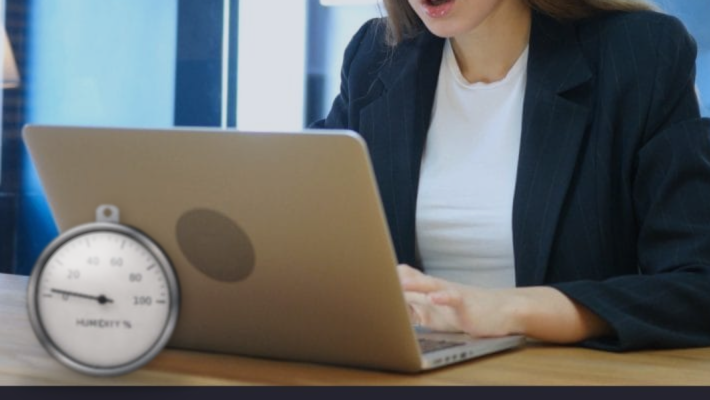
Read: 4,%
